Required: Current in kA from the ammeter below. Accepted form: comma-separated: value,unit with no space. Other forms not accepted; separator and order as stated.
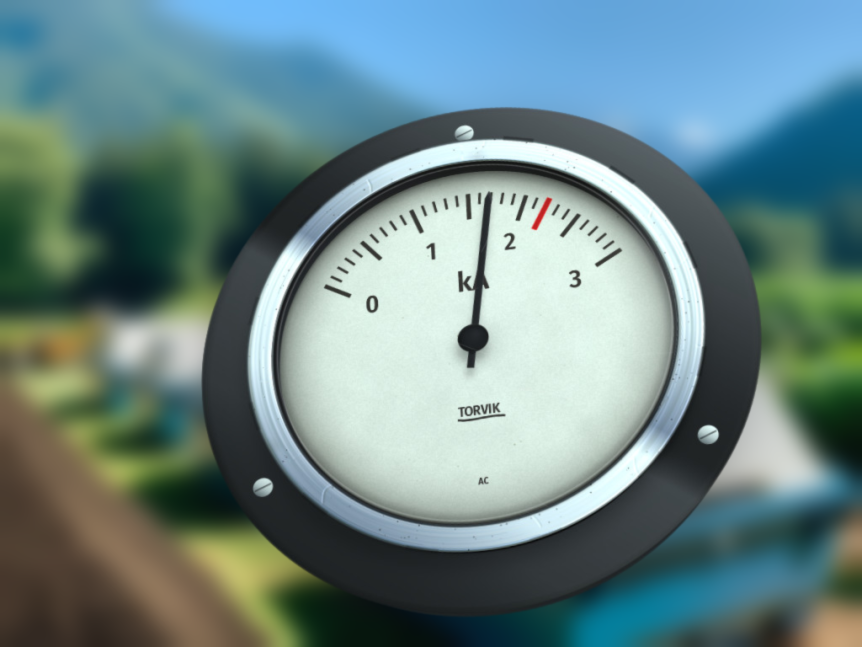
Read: 1.7,kA
